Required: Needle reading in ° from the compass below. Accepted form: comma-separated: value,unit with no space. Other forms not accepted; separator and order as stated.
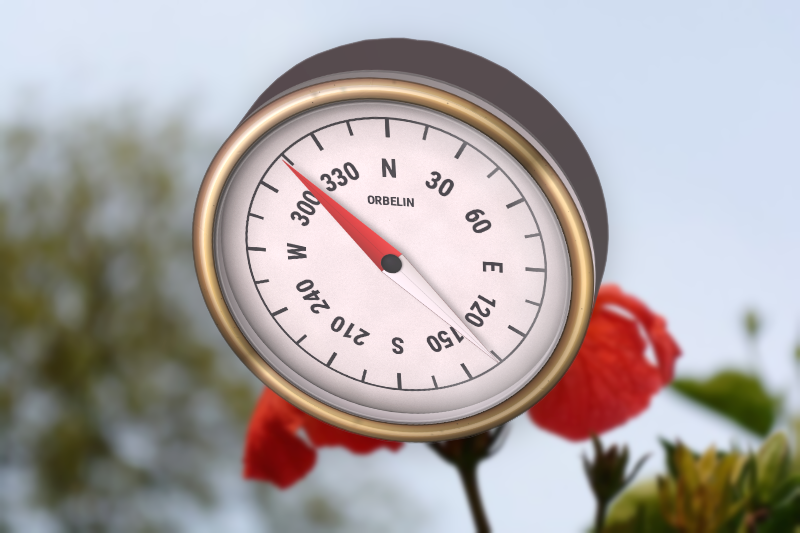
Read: 315,°
